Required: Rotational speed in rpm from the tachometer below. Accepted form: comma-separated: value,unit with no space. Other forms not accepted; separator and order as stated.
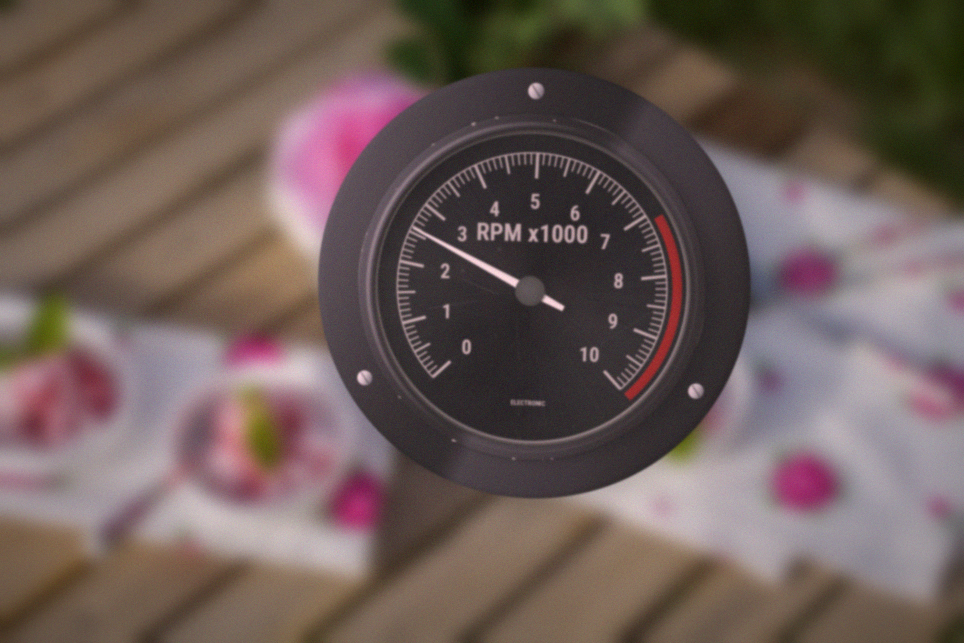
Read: 2600,rpm
